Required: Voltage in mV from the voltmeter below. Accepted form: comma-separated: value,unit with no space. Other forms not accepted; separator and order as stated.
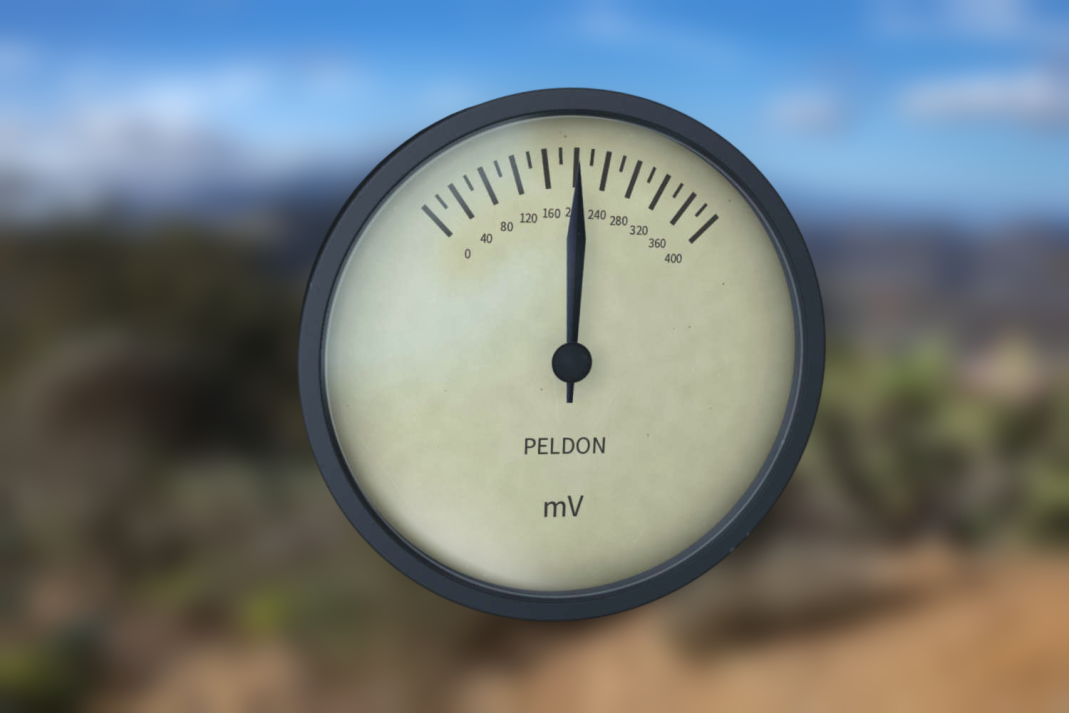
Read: 200,mV
